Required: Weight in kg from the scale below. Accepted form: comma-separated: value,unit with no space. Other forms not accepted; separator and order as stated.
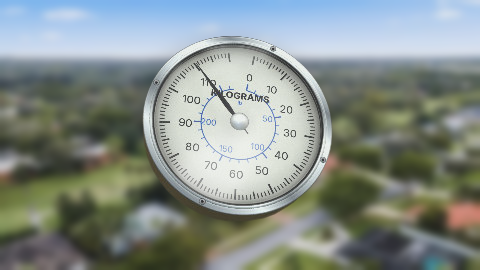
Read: 110,kg
